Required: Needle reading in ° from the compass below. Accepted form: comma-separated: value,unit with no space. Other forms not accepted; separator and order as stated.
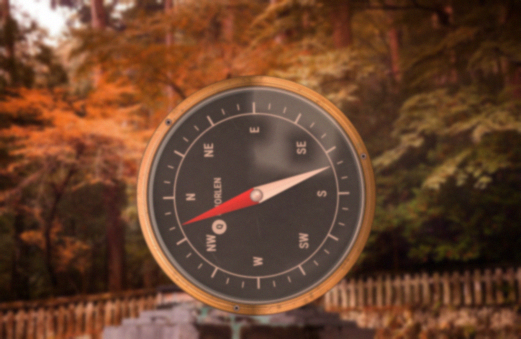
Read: 340,°
